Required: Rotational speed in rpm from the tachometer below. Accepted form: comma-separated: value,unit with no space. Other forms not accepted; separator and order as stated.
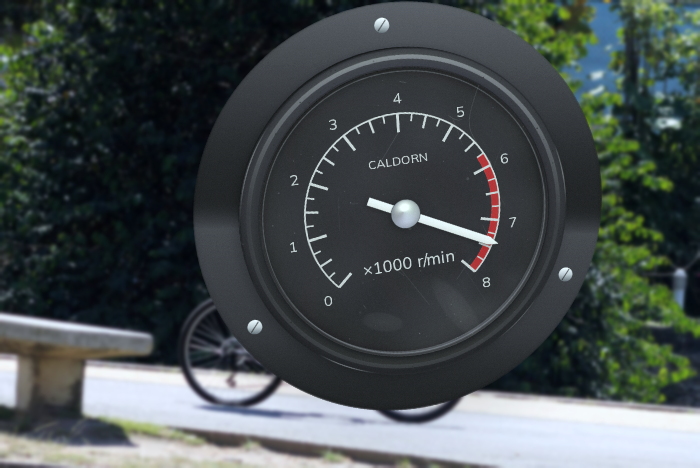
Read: 7375,rpm
